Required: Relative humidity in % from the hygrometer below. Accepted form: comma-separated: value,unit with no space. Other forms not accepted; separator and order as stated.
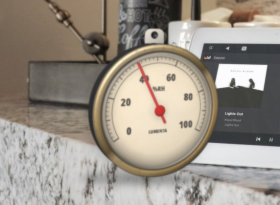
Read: 40,%
